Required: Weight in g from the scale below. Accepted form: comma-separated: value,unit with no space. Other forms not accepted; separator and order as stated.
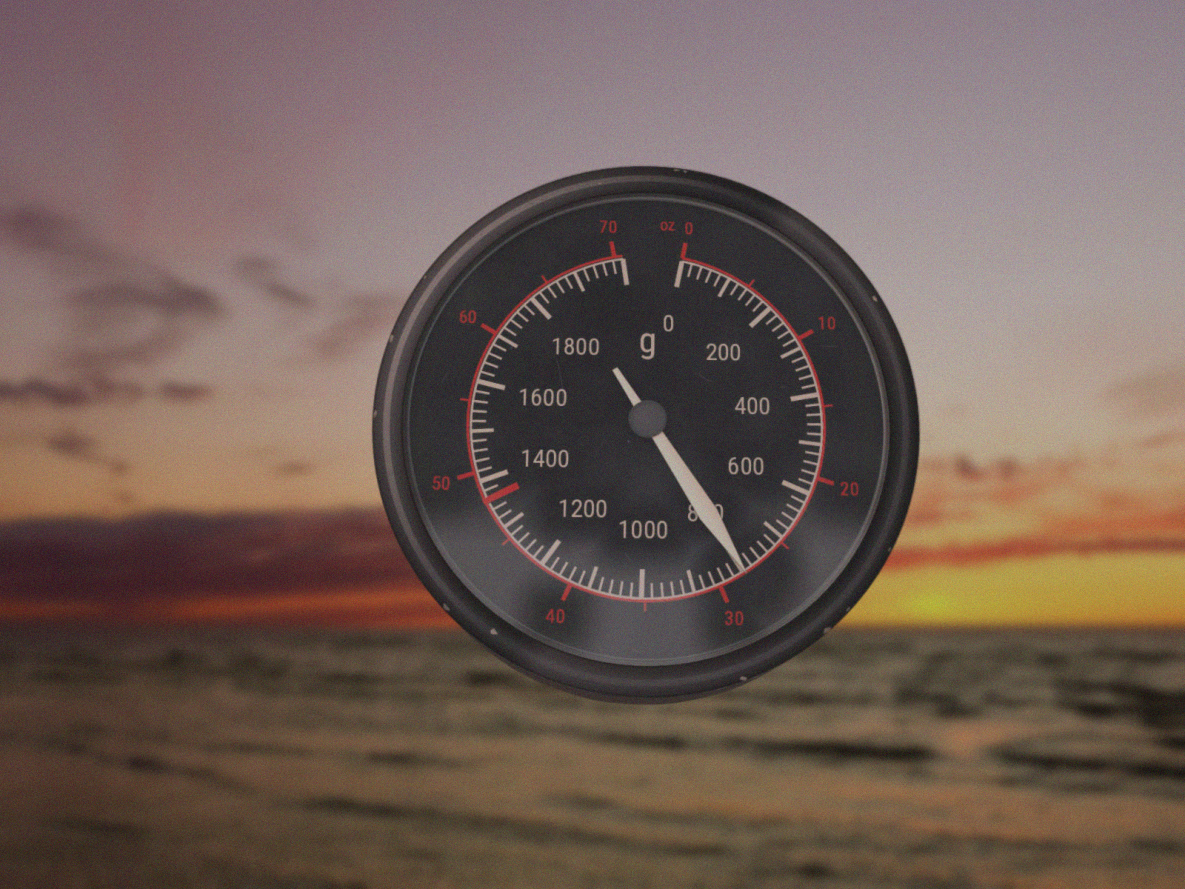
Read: 800,g
